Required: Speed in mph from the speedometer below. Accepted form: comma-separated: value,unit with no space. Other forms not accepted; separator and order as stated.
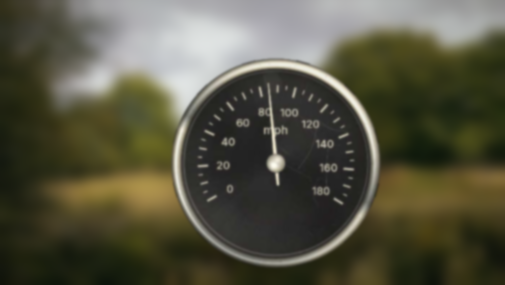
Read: 85,mph
